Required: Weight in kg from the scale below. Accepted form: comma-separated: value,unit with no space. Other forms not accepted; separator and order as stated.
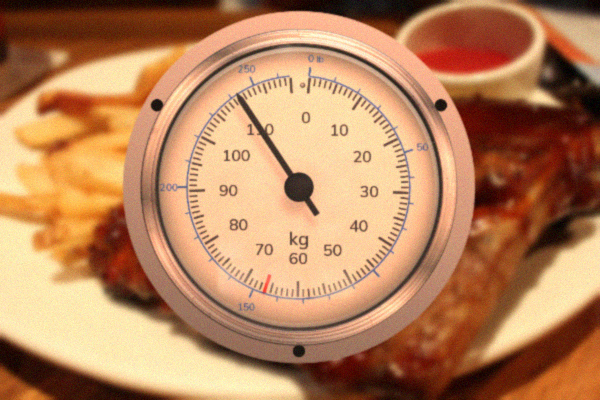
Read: 110,kg
